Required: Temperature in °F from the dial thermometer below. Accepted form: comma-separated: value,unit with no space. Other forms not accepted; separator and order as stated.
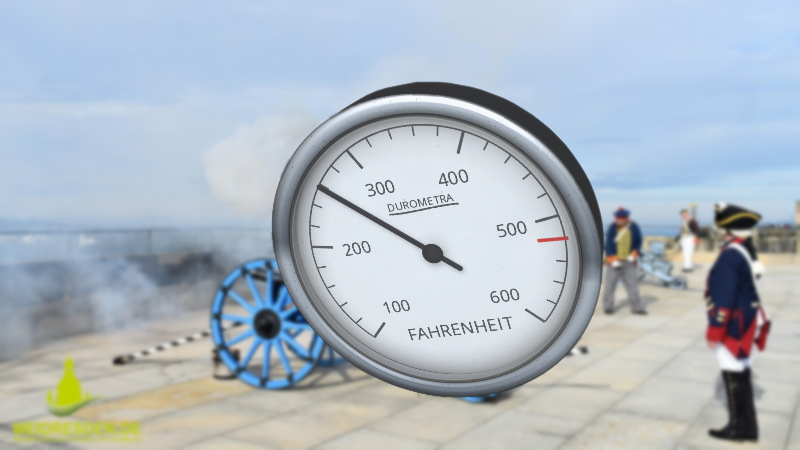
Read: 260,°F
